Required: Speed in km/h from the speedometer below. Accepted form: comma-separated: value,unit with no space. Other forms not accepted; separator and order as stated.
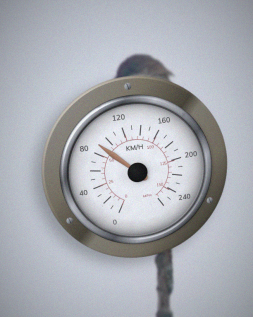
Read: 90,km/h
